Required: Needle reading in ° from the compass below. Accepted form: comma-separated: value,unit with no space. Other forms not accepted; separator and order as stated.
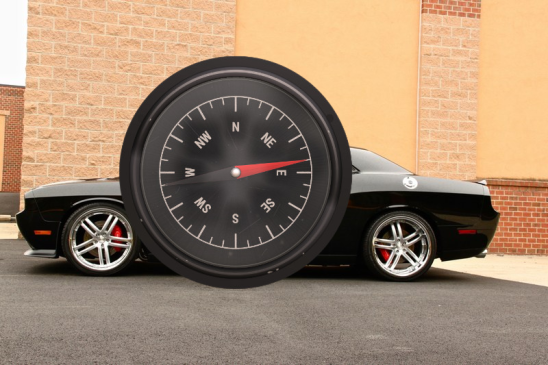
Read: 80,°
